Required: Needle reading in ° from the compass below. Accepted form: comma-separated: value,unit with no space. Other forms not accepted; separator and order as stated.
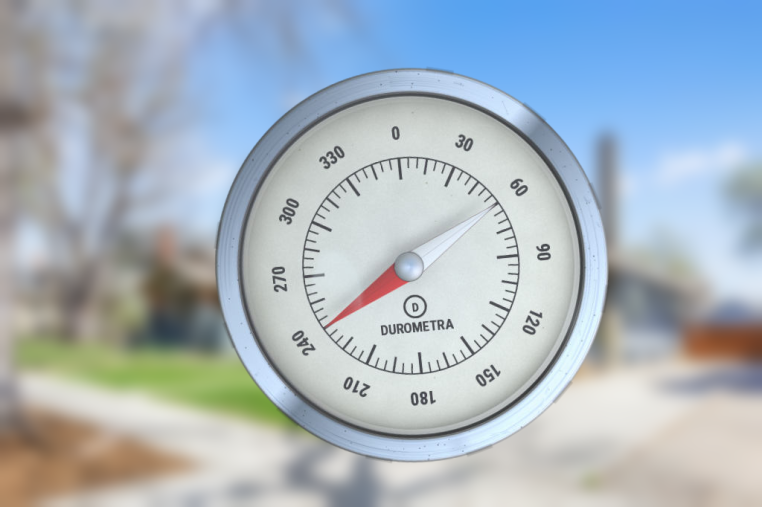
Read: 240,°
